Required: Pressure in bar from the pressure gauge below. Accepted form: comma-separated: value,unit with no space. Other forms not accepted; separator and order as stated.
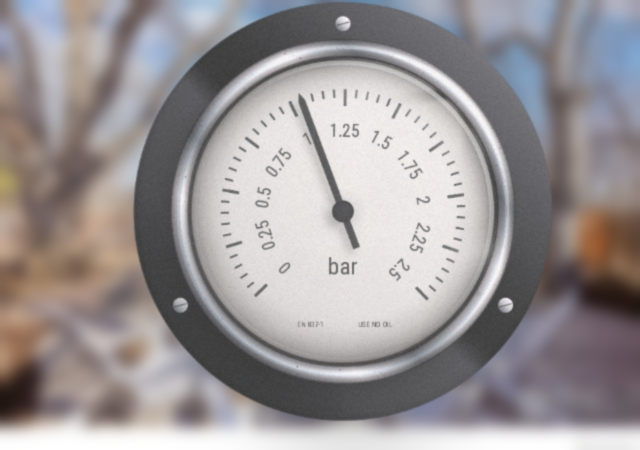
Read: 1.05,bar
